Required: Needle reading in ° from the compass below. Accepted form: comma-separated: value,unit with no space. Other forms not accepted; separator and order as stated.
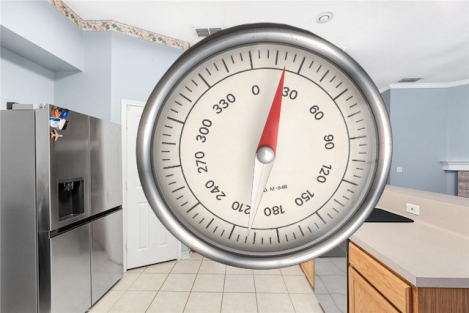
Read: 20,°
